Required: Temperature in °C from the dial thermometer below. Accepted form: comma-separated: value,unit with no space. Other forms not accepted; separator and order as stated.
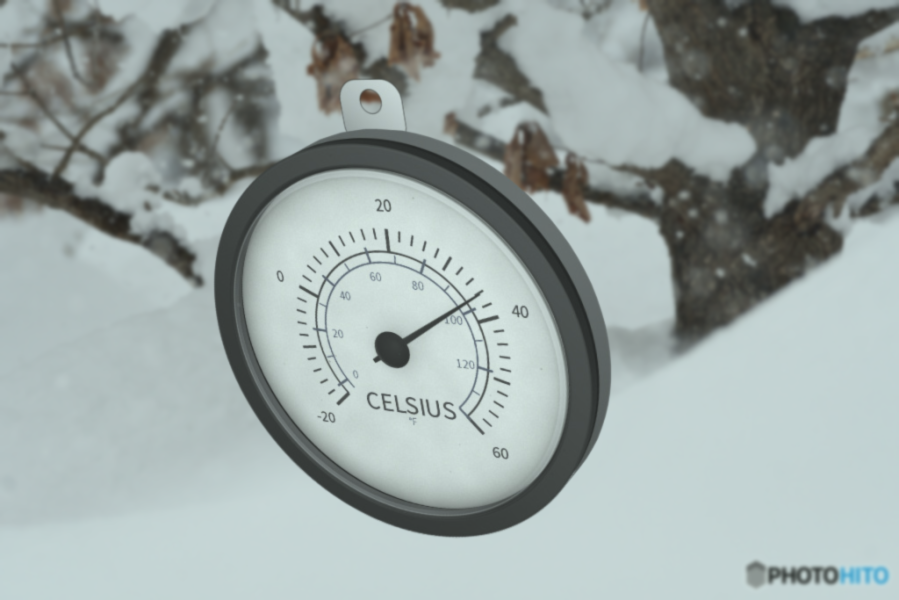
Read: 36,°C
